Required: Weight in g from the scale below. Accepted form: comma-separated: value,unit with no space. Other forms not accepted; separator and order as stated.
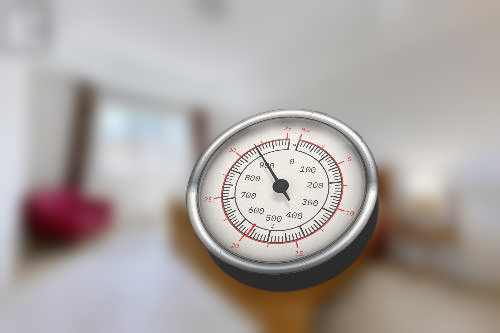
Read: 900,g
